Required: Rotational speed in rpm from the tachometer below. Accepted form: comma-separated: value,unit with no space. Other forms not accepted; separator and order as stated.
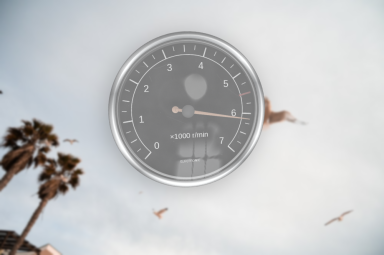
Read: 6125,rpm
